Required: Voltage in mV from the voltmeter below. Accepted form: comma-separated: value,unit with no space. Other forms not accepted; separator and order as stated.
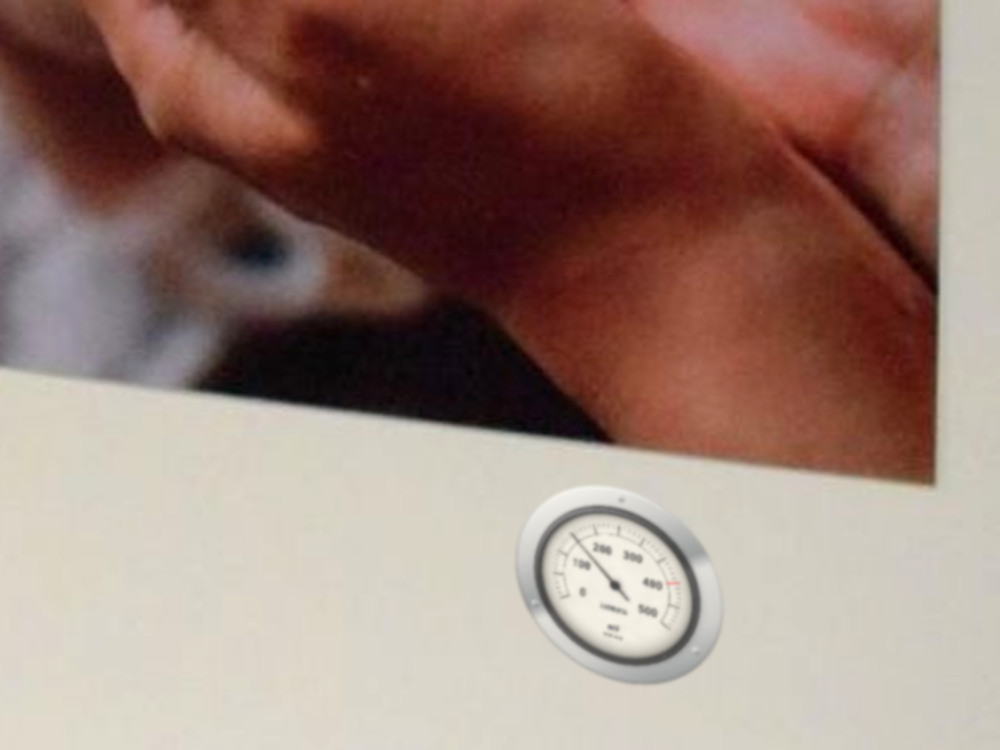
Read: 150,mV
